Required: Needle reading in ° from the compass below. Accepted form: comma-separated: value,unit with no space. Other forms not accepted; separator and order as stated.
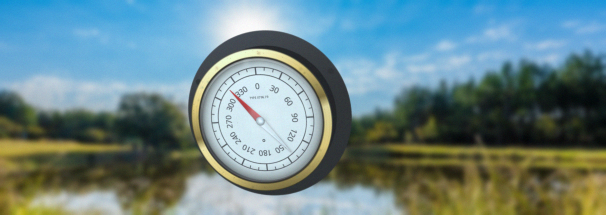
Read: 320,°
